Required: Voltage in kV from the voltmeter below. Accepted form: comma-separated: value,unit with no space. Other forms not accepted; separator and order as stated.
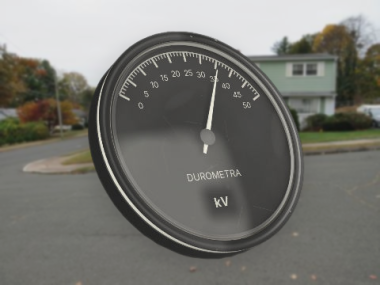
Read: 35,kV
